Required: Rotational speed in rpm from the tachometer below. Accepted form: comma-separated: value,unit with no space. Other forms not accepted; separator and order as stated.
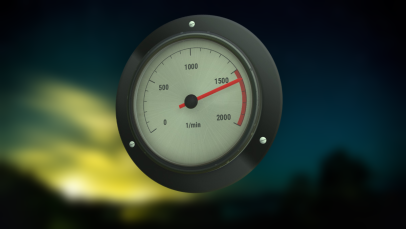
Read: 1600,rpm
